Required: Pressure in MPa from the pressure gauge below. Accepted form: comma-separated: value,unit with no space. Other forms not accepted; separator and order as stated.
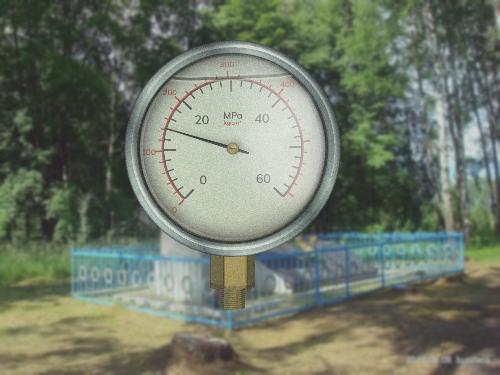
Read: 14,MPa
